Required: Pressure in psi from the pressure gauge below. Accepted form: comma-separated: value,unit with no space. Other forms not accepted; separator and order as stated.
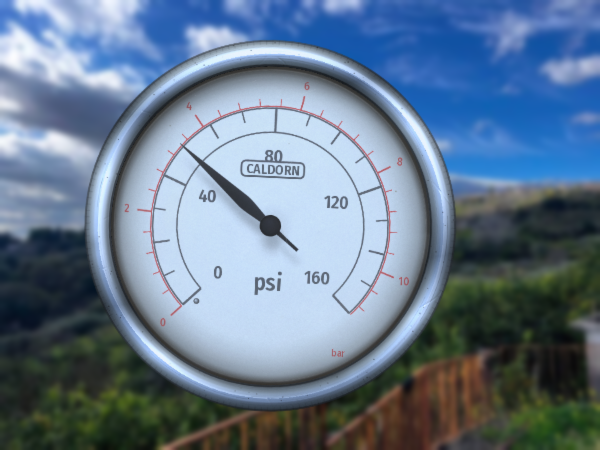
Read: 50,psi
